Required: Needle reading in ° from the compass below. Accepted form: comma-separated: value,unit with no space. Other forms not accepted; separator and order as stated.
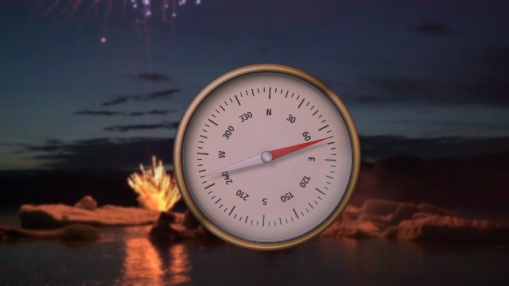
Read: 70,°
